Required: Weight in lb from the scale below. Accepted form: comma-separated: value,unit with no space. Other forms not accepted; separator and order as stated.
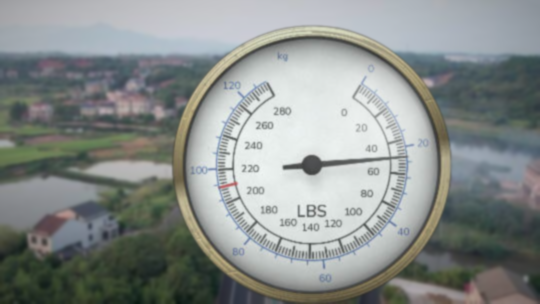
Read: 50,lb
